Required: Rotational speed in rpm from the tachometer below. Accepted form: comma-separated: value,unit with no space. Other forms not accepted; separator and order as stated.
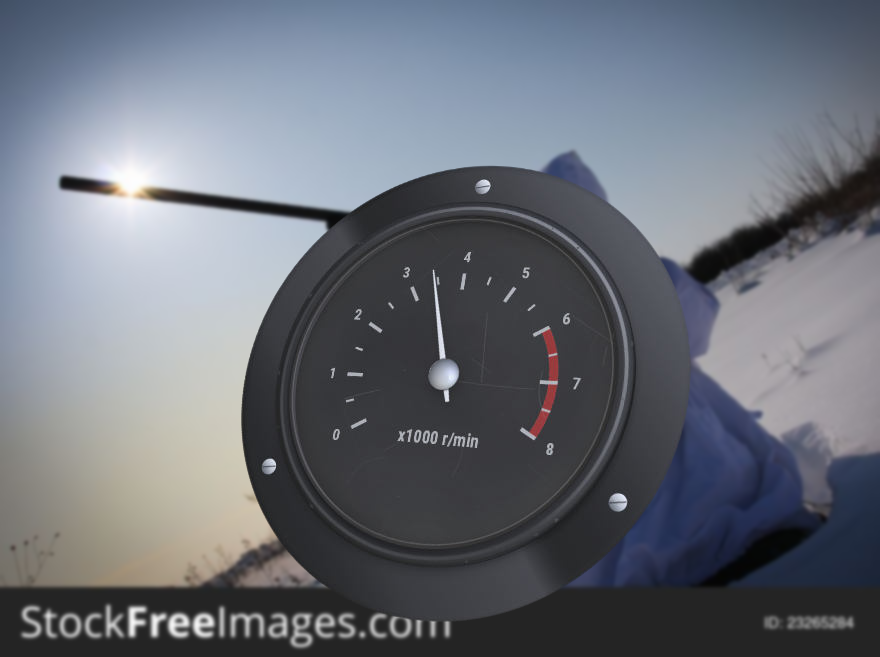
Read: 3500,rpm
